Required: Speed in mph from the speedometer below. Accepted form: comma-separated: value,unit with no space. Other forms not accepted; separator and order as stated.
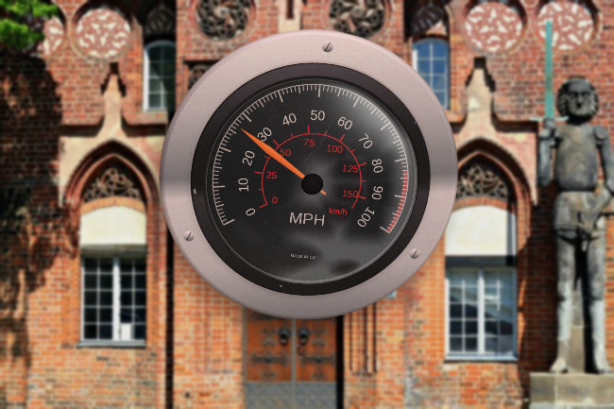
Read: 27,mph
